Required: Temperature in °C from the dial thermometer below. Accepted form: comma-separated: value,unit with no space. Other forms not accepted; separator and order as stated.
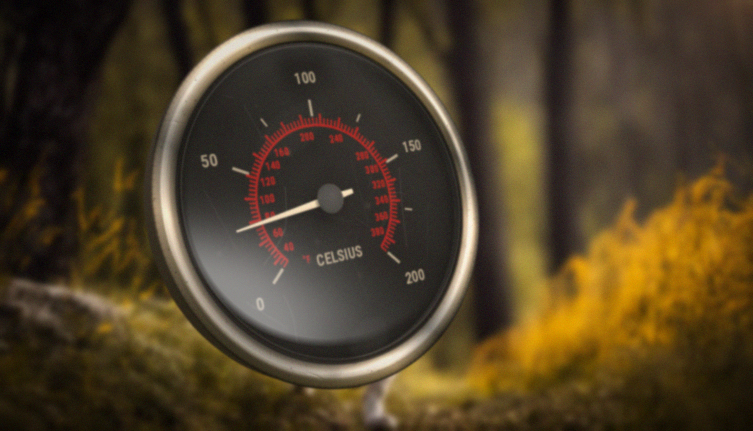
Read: 25,°C
